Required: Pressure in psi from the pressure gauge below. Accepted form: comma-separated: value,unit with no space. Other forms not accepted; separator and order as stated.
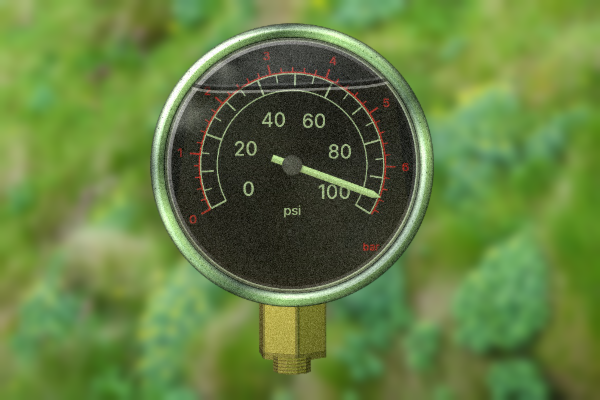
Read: 95,psi
